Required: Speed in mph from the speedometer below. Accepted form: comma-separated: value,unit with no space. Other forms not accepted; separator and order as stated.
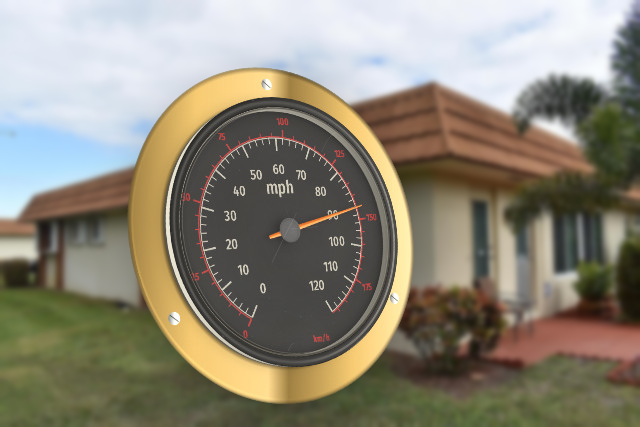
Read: 90,mph
